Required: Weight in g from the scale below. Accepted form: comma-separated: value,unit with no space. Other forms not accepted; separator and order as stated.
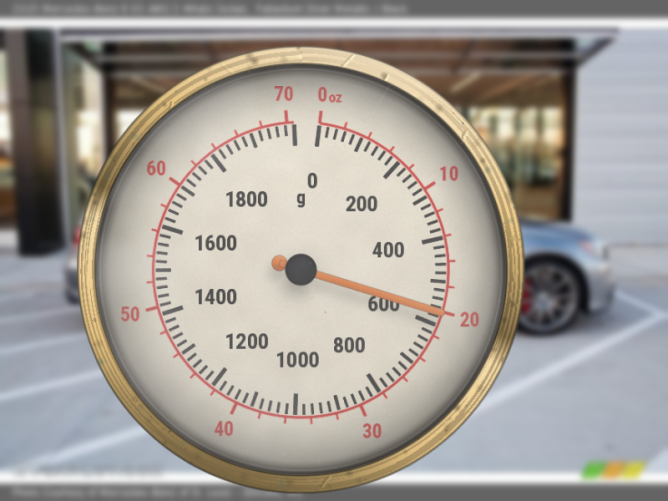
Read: 570,g
